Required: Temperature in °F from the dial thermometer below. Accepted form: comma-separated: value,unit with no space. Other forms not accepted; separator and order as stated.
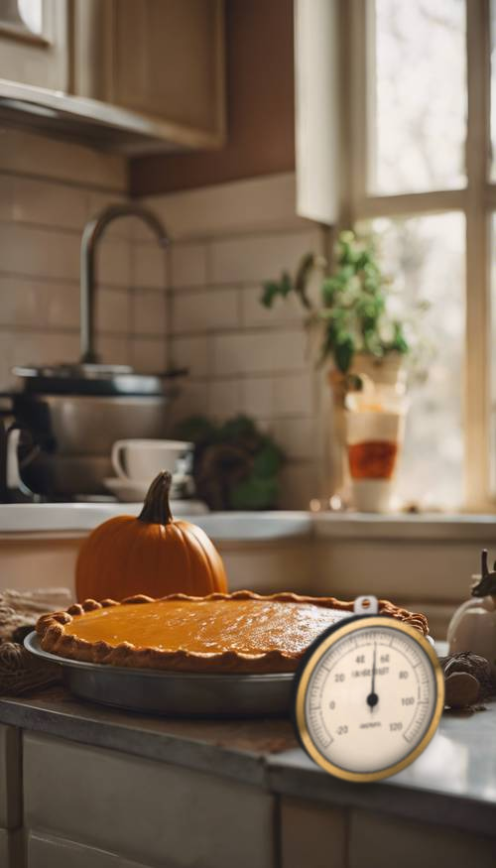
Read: 50,°F
